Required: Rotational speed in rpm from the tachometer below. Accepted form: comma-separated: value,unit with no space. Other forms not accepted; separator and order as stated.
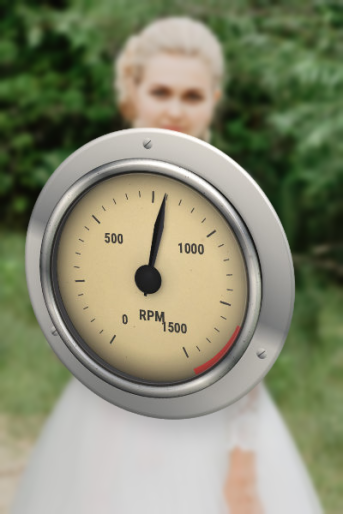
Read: 800,rpm
